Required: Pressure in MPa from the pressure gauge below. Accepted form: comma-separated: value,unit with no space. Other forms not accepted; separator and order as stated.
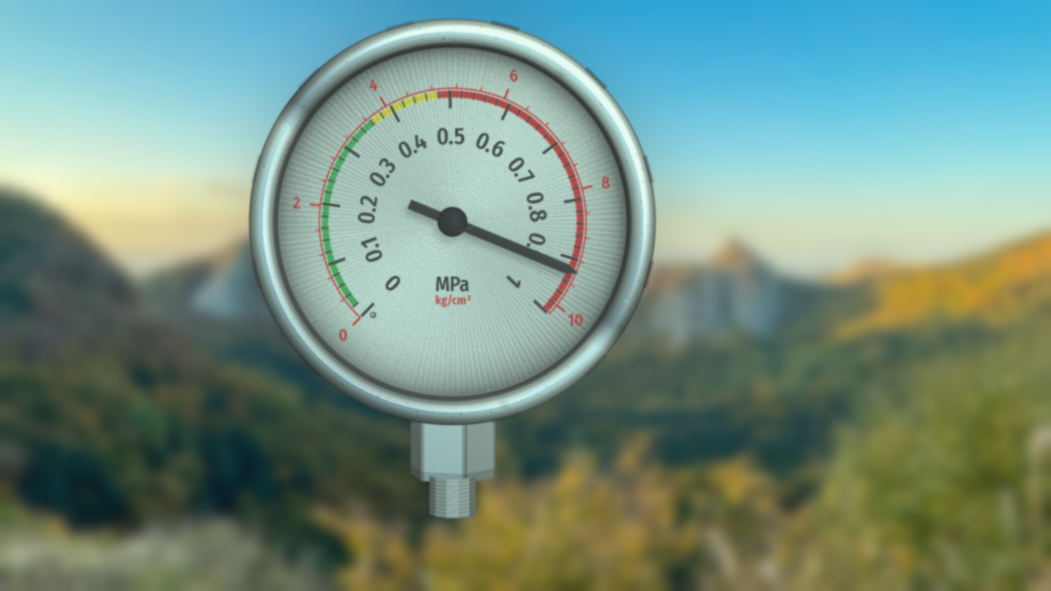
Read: 0.92,MPa
